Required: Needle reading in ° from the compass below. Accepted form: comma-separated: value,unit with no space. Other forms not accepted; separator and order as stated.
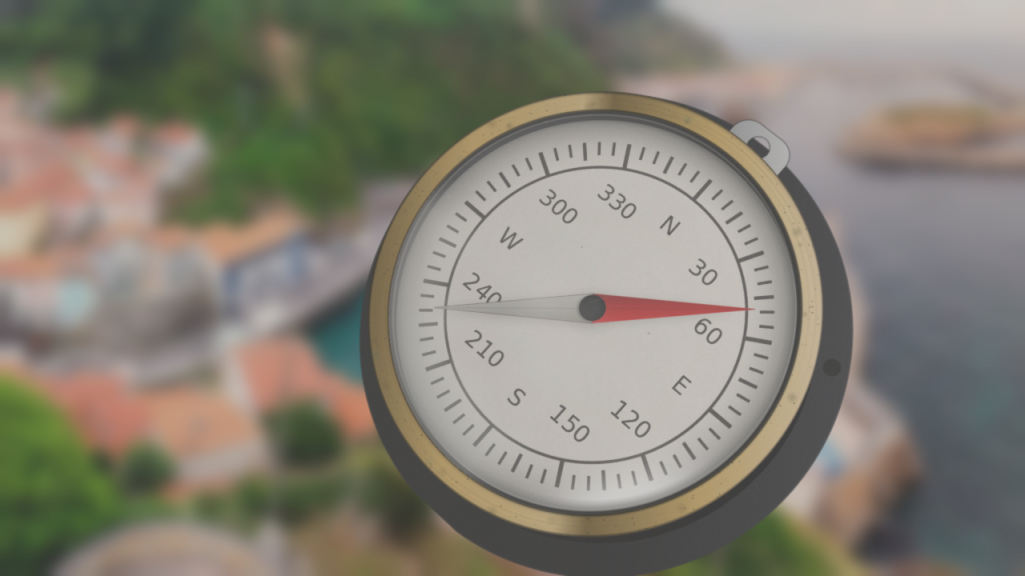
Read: 50,°
